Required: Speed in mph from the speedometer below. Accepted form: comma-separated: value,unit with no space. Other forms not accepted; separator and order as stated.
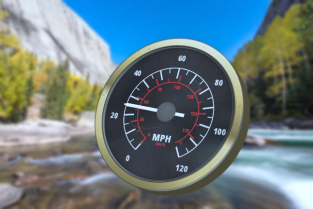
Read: 25,mph
